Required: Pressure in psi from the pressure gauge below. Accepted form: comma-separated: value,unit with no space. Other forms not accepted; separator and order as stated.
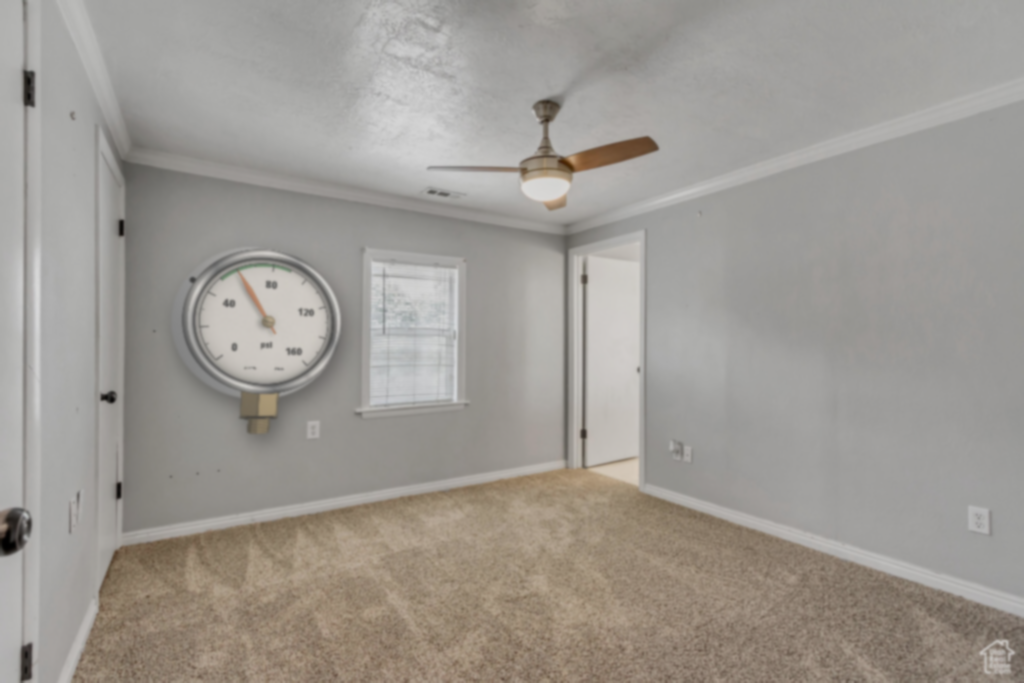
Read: 60,psi
